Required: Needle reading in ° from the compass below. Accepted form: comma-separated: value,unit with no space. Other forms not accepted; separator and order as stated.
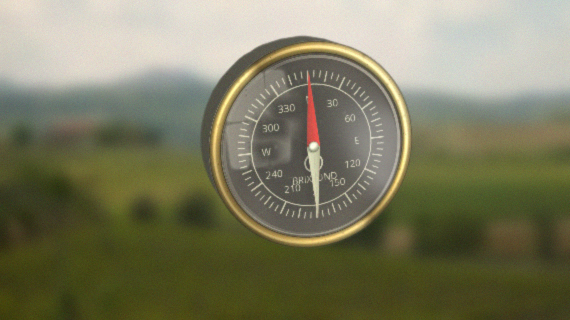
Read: 0,°
